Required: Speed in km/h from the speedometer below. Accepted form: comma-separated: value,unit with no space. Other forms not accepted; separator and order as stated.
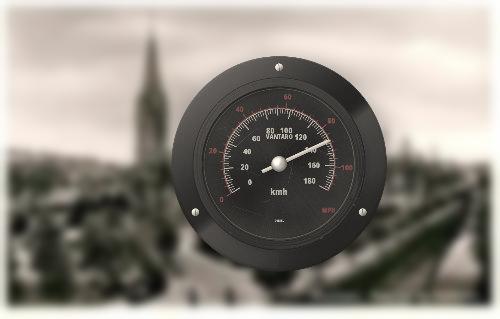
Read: 140,km/h
